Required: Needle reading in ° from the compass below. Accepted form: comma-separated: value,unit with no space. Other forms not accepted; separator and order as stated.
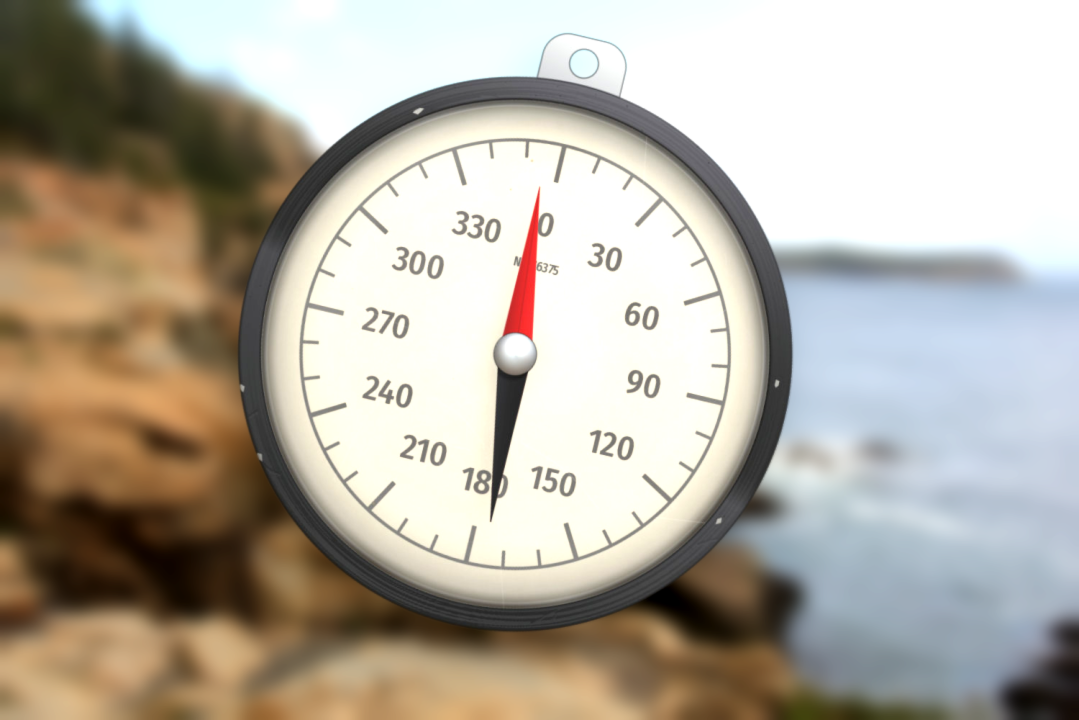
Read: 355,°
